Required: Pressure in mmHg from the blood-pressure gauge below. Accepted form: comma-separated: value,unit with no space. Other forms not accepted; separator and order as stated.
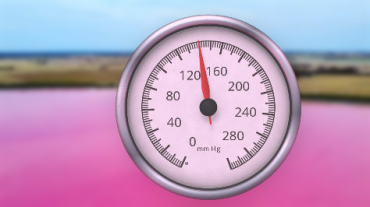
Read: 140,mmHg
